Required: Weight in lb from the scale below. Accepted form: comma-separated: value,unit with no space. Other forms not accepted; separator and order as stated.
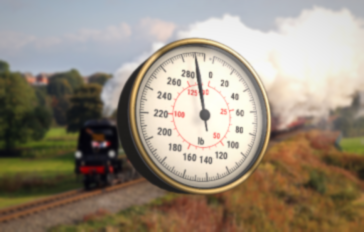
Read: 290,lb
